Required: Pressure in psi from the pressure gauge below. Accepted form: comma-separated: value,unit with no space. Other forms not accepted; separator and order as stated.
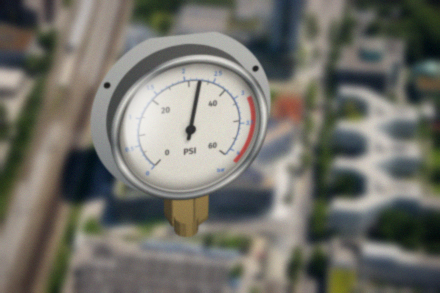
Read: 32.5,psi
